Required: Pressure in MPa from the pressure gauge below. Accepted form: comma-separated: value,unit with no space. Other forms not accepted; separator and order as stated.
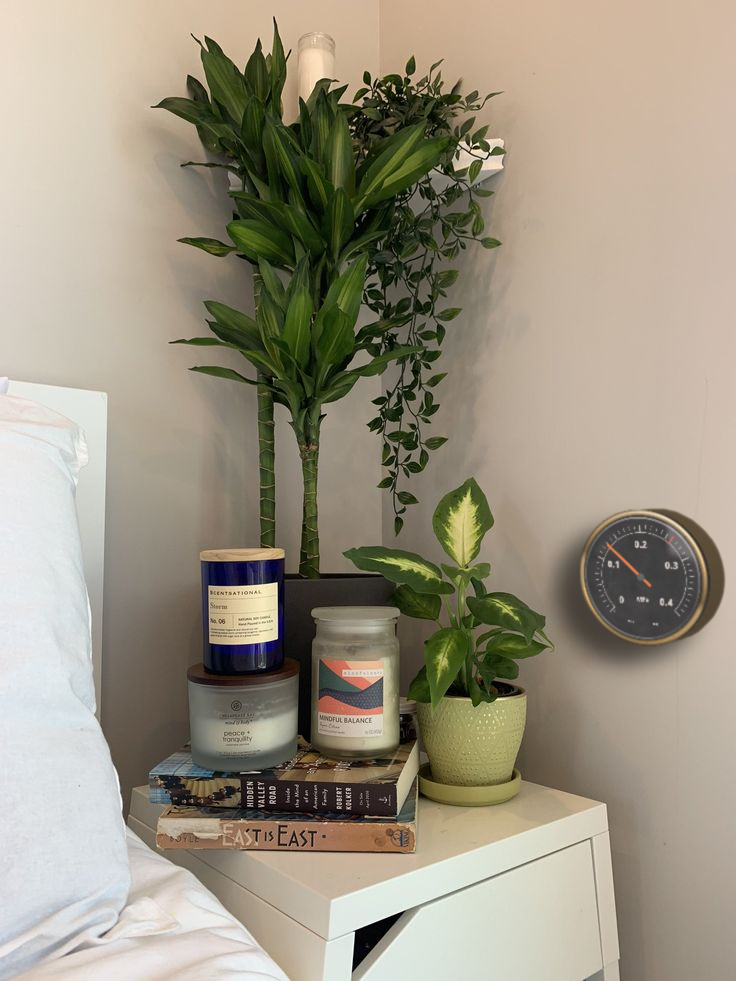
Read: 0.13,MPa
